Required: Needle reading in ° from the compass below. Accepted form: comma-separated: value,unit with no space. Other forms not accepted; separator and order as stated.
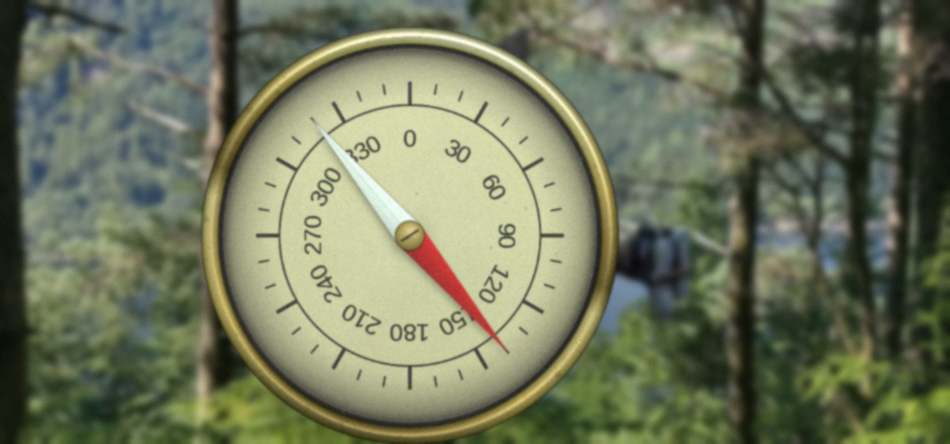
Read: 140,°
